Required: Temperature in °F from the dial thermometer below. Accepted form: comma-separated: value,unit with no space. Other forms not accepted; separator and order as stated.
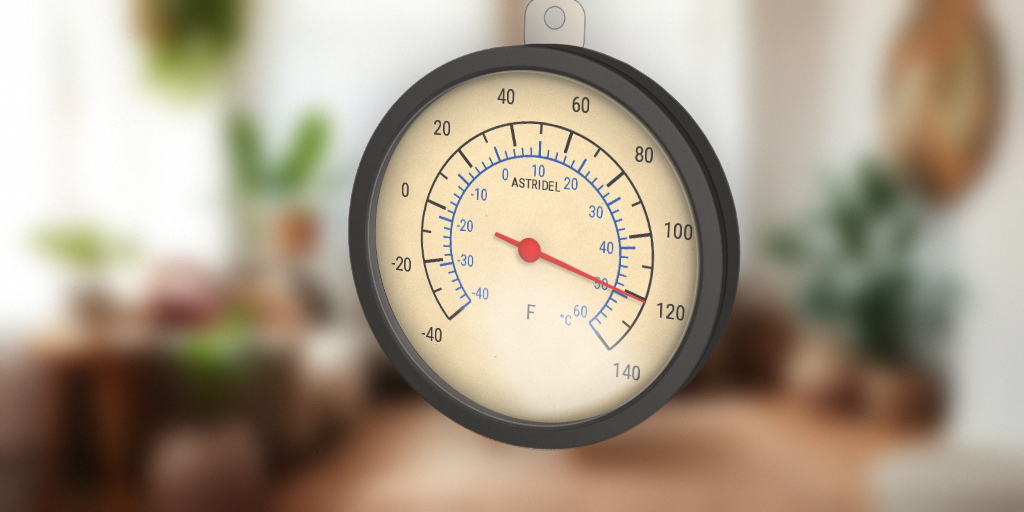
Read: 120,°F
